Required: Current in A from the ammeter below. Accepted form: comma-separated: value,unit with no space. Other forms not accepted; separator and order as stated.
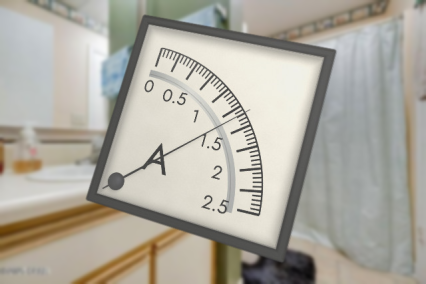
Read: 1.35,A
